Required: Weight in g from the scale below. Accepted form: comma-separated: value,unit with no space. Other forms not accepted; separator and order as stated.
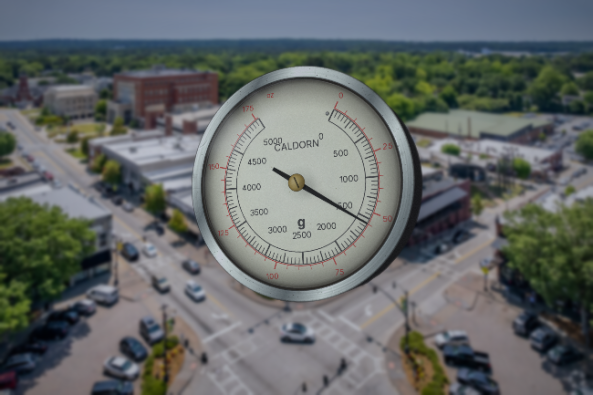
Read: 1550,g
